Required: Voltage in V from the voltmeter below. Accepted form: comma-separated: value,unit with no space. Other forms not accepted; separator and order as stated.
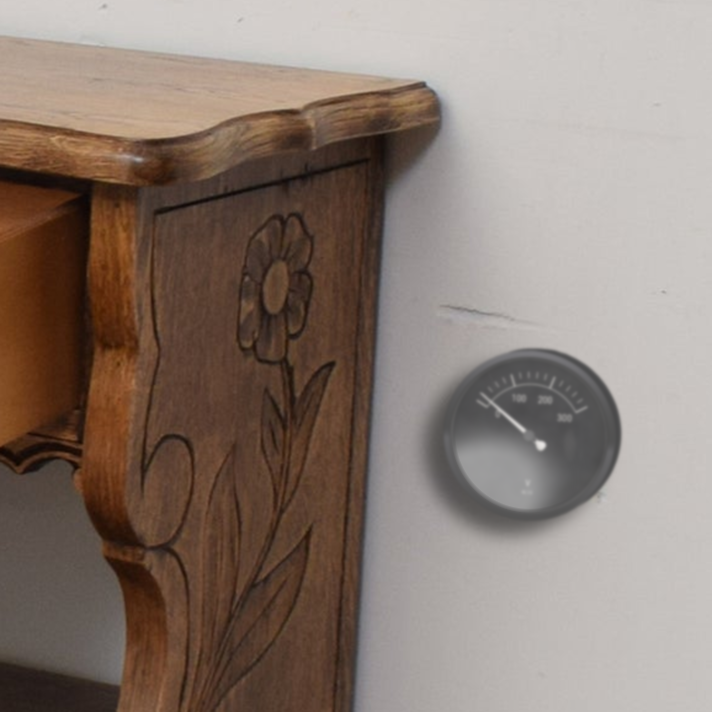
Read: 20,V
